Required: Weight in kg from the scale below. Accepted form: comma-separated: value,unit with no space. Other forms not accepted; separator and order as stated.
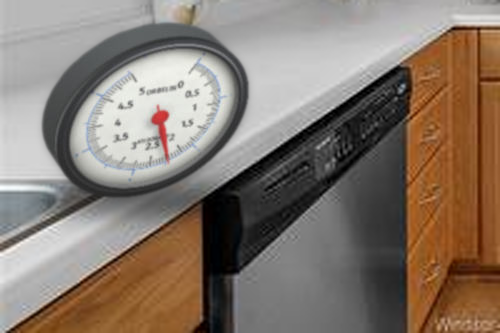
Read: 2.25,kg
